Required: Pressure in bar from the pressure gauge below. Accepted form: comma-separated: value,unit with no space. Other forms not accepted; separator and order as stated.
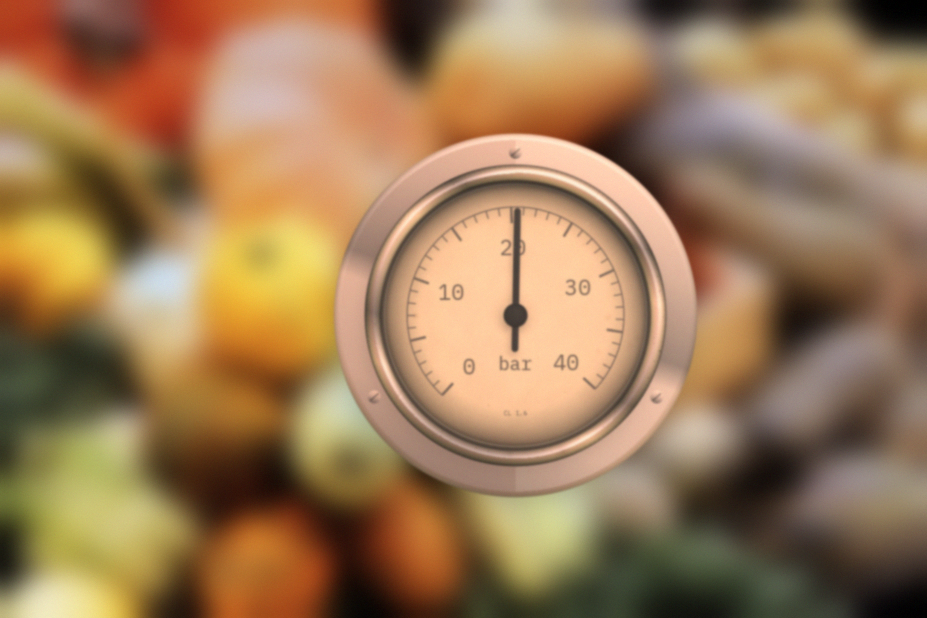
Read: 20.5,bar
